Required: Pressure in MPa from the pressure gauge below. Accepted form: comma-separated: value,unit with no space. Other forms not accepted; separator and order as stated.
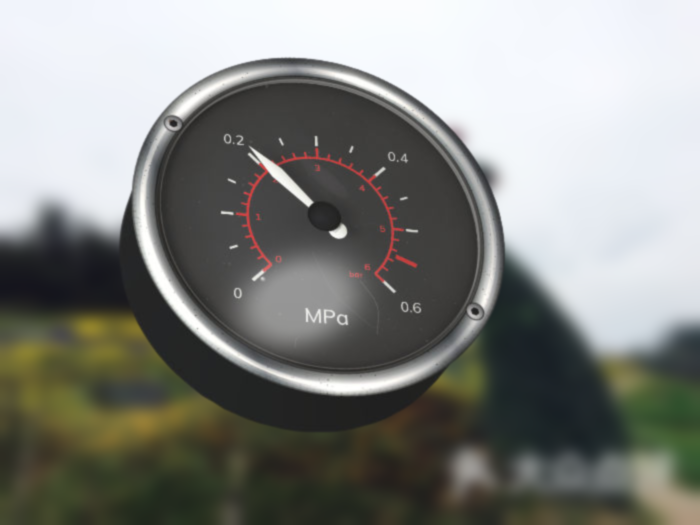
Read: 0.2,MPa
